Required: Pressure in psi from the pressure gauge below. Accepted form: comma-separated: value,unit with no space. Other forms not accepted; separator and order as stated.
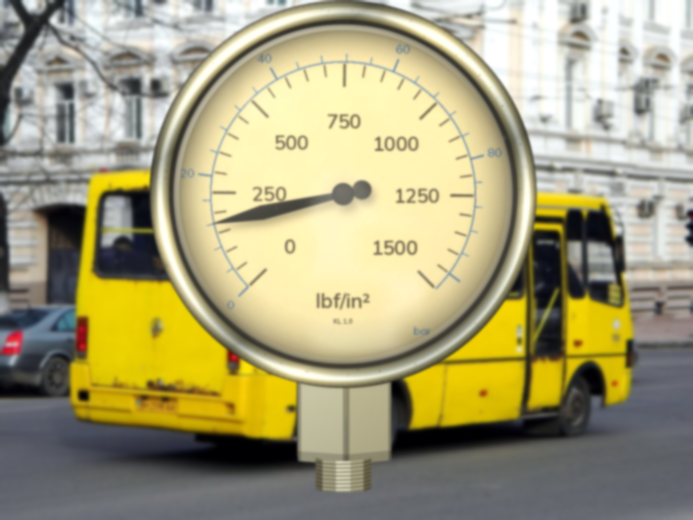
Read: 175,psi
